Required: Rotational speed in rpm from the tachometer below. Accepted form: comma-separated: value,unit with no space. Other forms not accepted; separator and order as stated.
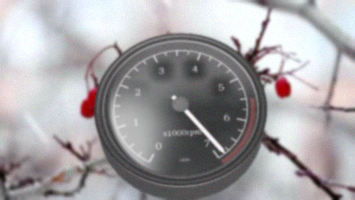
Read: 6875,rpm
